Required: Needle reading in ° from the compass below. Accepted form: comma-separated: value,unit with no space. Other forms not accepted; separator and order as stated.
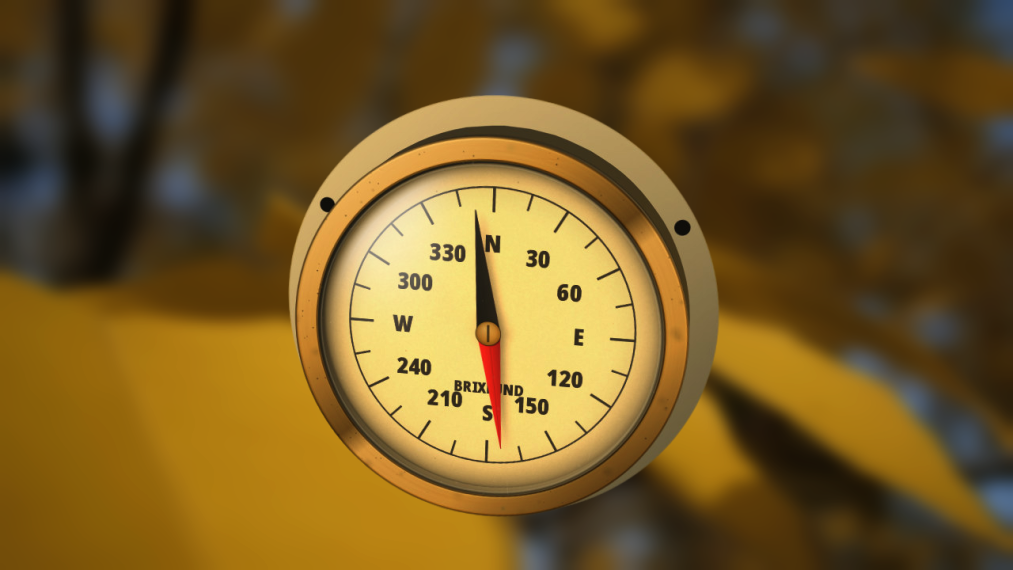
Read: 172.5,°
